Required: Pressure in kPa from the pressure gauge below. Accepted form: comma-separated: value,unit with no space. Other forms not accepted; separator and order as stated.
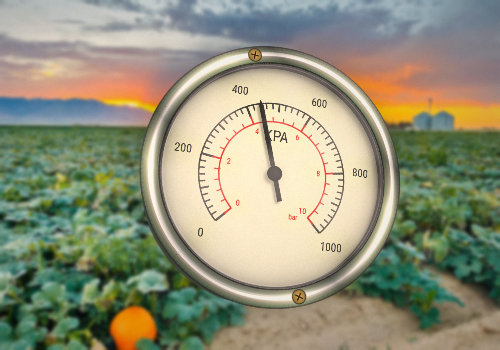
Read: 440,kPa
